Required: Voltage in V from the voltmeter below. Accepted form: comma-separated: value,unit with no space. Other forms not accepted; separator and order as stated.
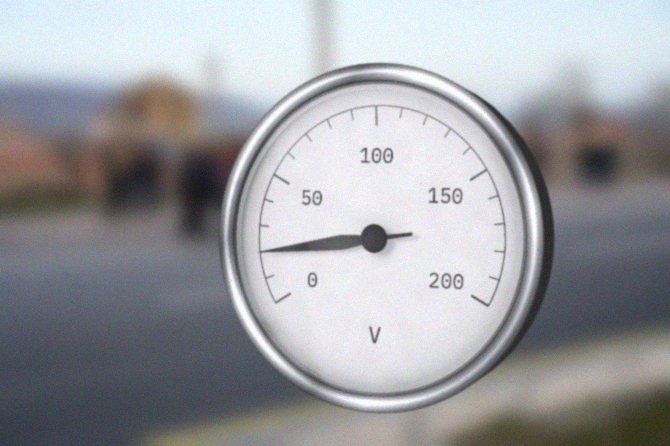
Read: 20,V
